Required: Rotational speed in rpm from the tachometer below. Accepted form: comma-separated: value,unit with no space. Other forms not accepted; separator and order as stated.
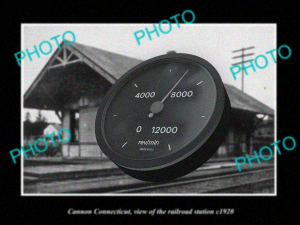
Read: 7000,rpm
